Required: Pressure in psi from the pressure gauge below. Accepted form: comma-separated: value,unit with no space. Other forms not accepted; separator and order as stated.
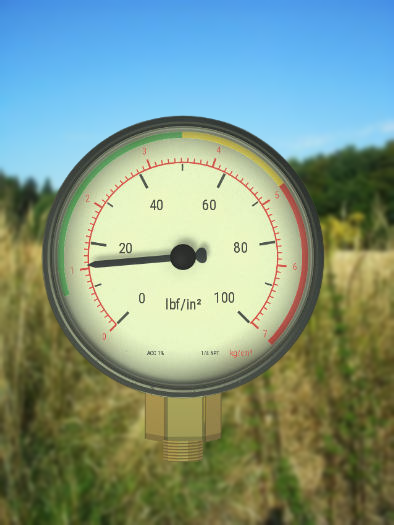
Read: 15,psi
